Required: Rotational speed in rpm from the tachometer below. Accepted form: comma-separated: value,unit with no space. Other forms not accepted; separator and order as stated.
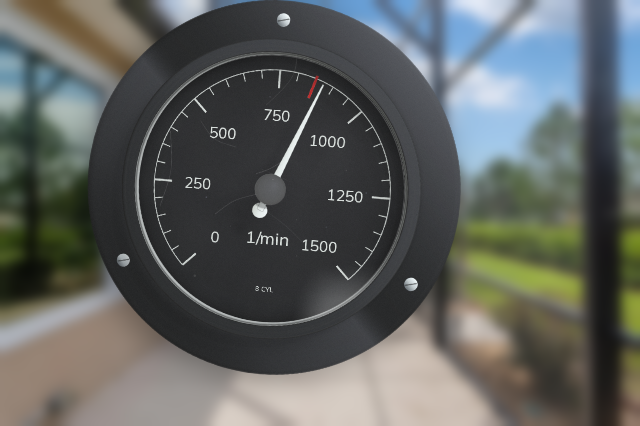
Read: 875,rpm
